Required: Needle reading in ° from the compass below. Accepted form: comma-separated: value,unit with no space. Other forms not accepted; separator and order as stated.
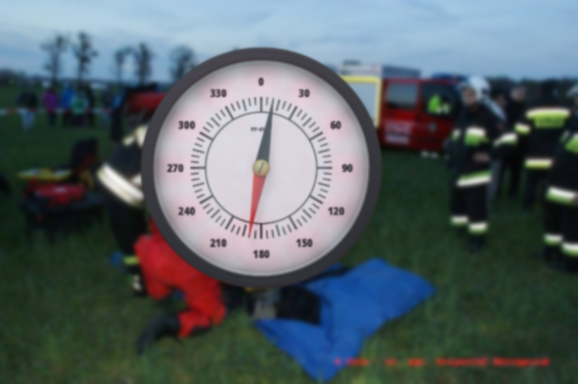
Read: 190,°
